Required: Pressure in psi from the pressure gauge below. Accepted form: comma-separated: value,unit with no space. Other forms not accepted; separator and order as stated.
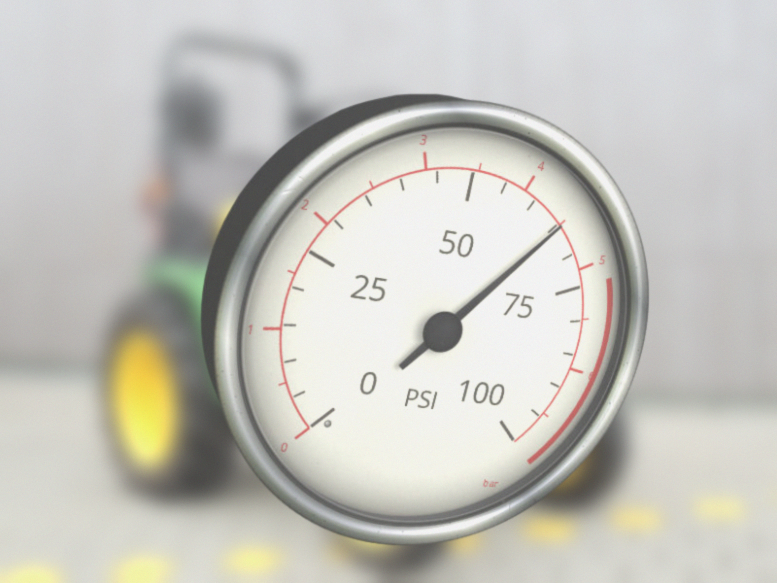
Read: 65,psi
